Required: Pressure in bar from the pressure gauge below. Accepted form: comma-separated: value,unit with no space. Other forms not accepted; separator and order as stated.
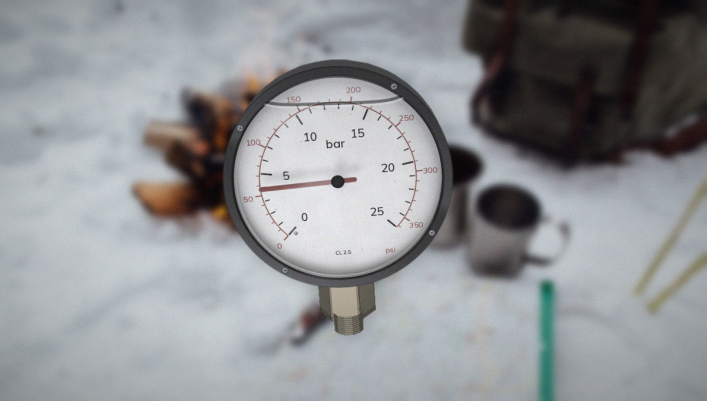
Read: 4,bar
